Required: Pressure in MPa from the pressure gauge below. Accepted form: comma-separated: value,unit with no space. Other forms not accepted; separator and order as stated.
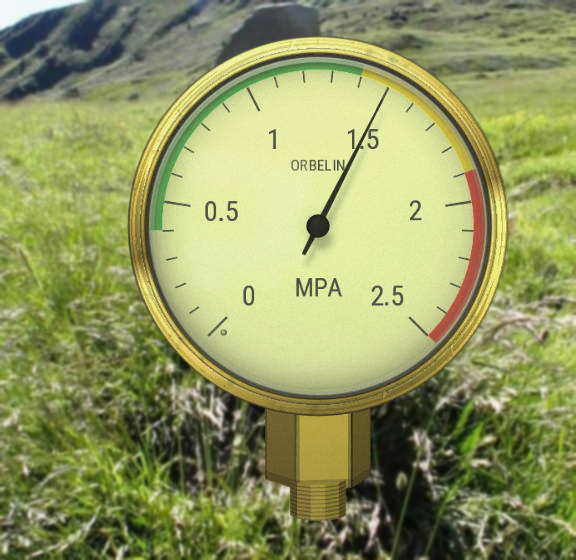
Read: 1.5,MPa
